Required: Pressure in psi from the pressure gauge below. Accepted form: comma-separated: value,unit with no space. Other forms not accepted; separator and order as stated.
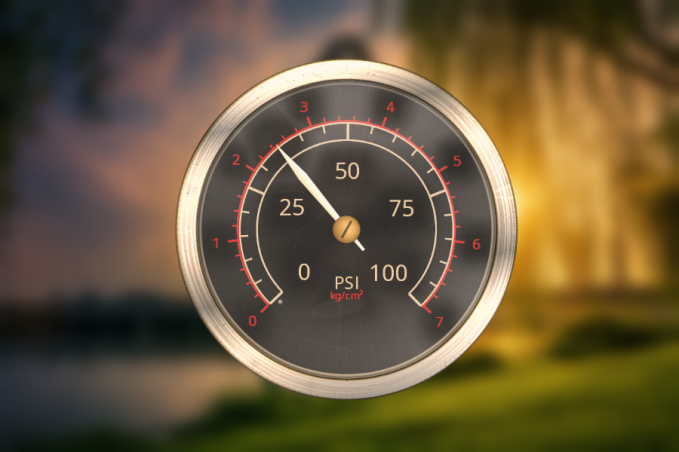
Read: 35,psi
